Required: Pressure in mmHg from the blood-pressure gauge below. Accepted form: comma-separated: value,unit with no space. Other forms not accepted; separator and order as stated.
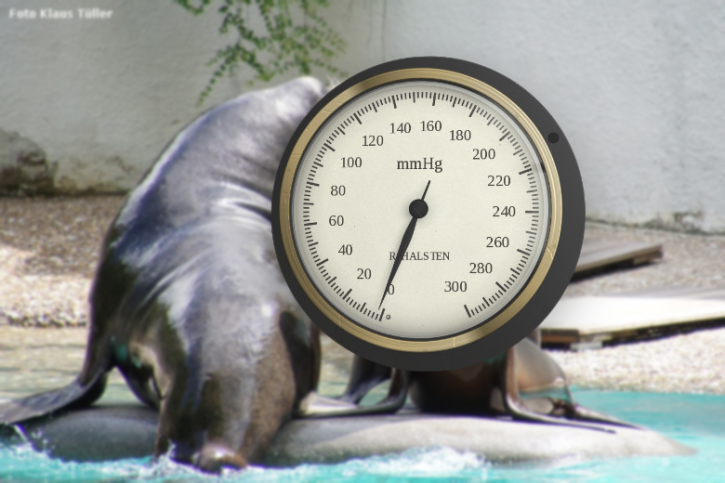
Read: 2,mmHg
